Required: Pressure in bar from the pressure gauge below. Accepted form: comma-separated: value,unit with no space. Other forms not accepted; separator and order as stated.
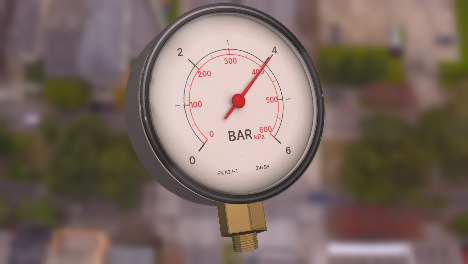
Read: 4,bar
